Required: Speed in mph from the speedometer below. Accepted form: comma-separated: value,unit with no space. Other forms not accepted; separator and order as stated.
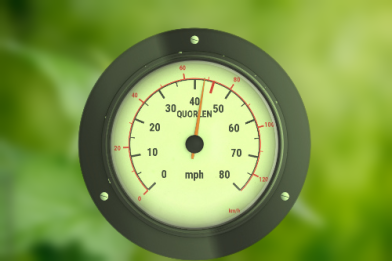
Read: 42.5,mph
